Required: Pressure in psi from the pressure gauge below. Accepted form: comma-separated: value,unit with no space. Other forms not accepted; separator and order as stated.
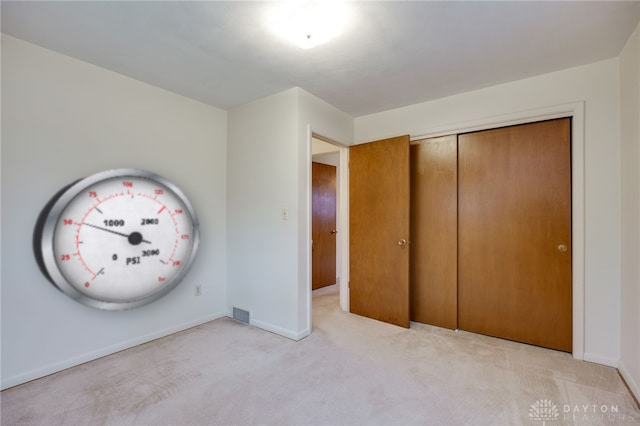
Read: 750,psi
